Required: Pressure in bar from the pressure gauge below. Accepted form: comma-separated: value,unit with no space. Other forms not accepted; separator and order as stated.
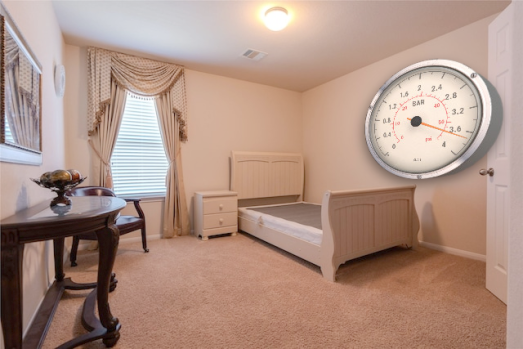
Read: 3.7,bar
